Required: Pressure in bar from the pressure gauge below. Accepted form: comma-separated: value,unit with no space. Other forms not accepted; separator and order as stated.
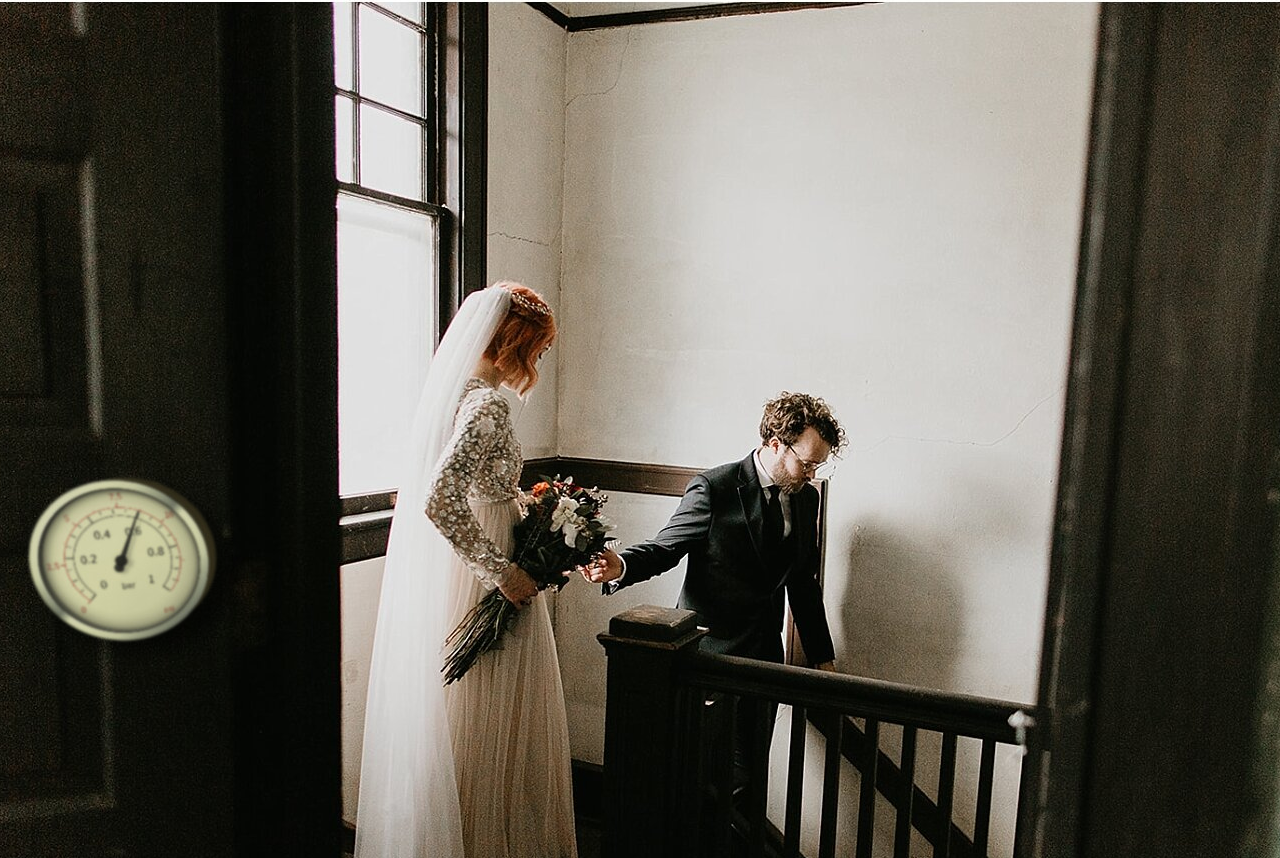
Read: 0.6,bar
